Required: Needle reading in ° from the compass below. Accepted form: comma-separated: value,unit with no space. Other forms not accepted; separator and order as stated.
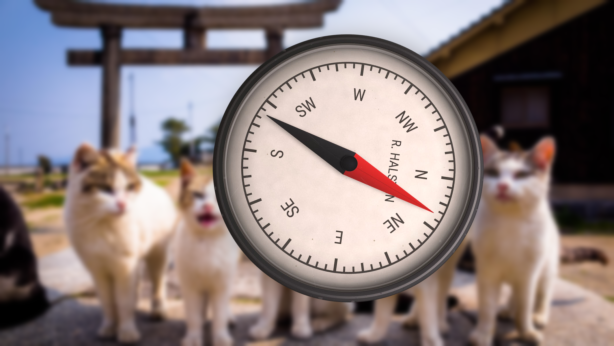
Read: 22.5,°
